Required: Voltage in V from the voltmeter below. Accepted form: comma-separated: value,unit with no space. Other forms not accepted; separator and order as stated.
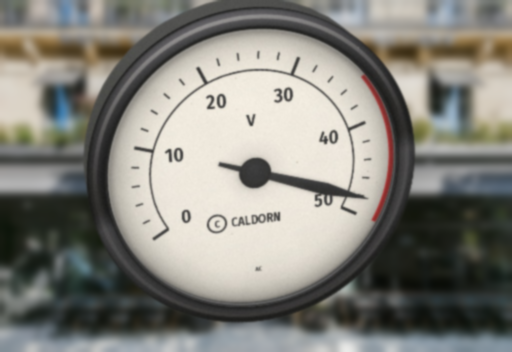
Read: 48,V
